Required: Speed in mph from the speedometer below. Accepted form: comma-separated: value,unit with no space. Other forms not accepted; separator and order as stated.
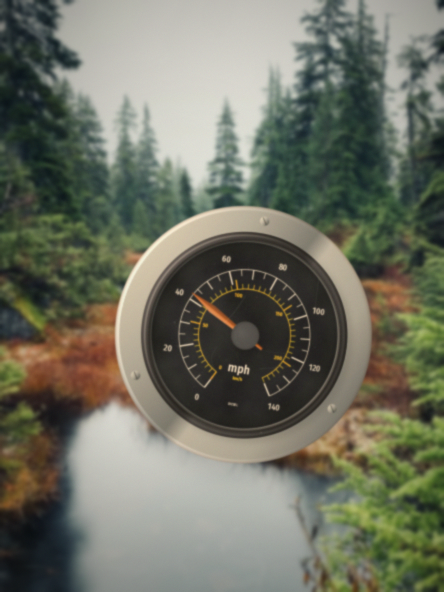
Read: 42.5,mph
